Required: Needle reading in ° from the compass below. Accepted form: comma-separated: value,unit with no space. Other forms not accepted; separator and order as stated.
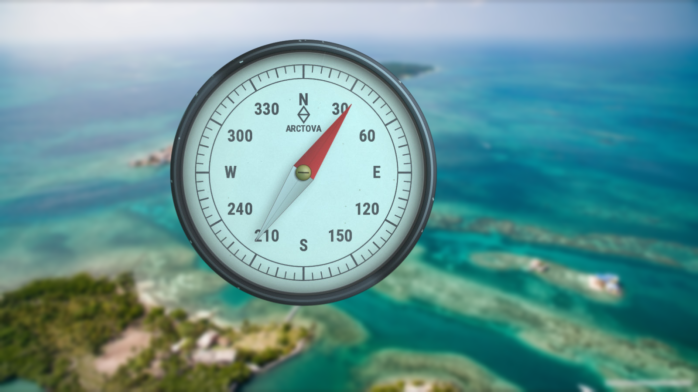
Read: 35,°
